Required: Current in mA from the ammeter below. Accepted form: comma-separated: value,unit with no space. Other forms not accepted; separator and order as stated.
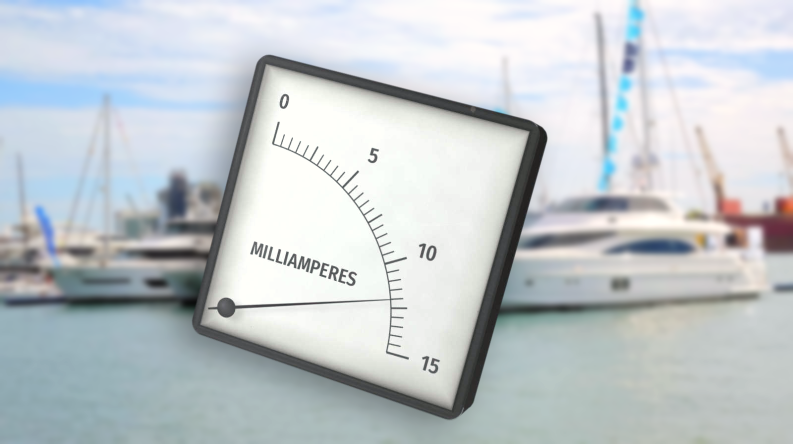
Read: 12,mA
